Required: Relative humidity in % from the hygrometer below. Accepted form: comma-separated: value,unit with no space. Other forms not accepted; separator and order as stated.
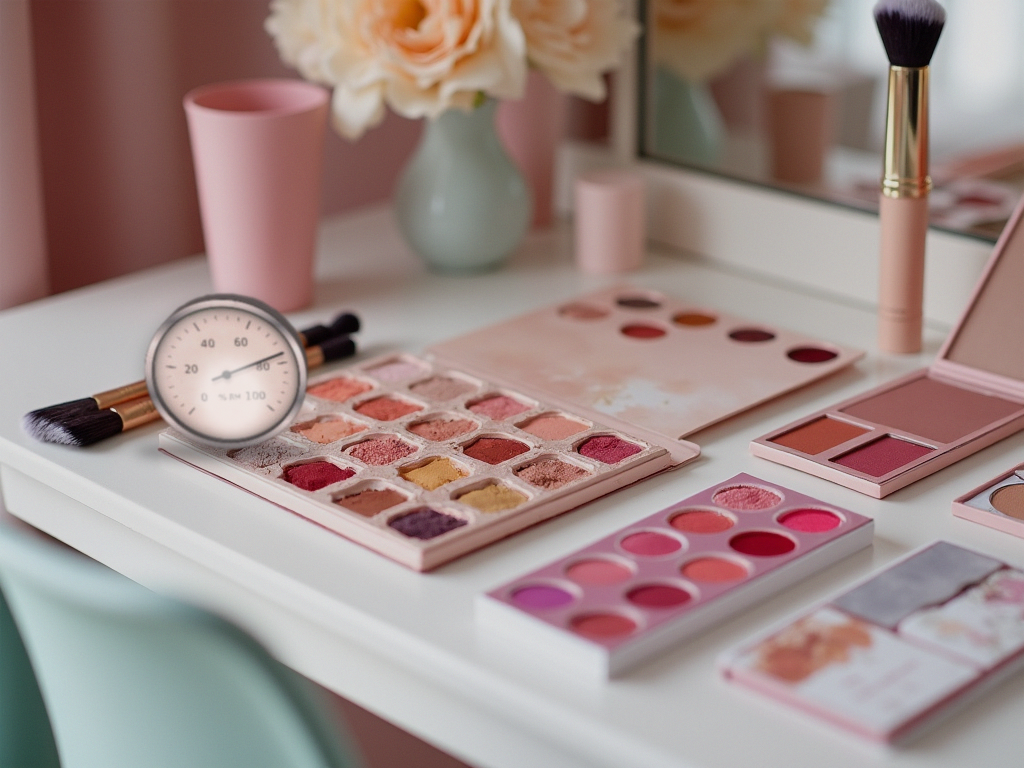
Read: 76,%
